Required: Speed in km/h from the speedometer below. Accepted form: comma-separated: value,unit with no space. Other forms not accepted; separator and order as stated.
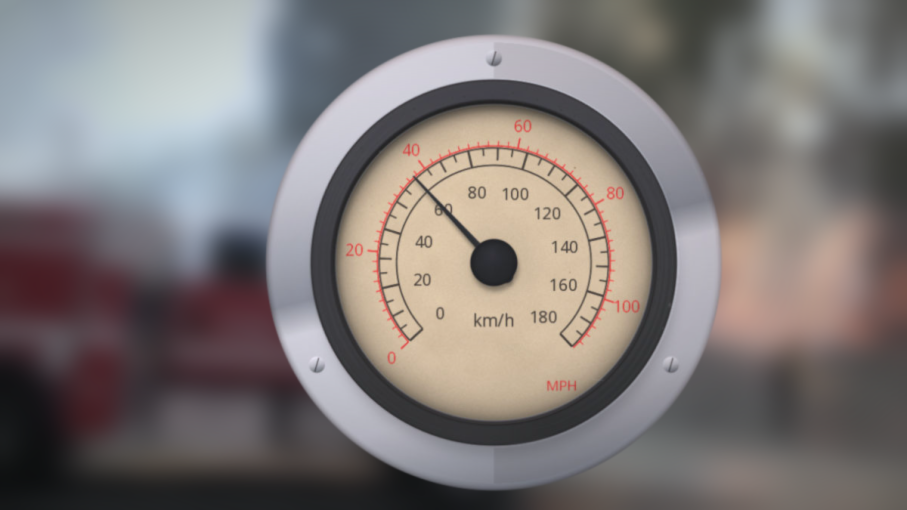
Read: 60,km/h
